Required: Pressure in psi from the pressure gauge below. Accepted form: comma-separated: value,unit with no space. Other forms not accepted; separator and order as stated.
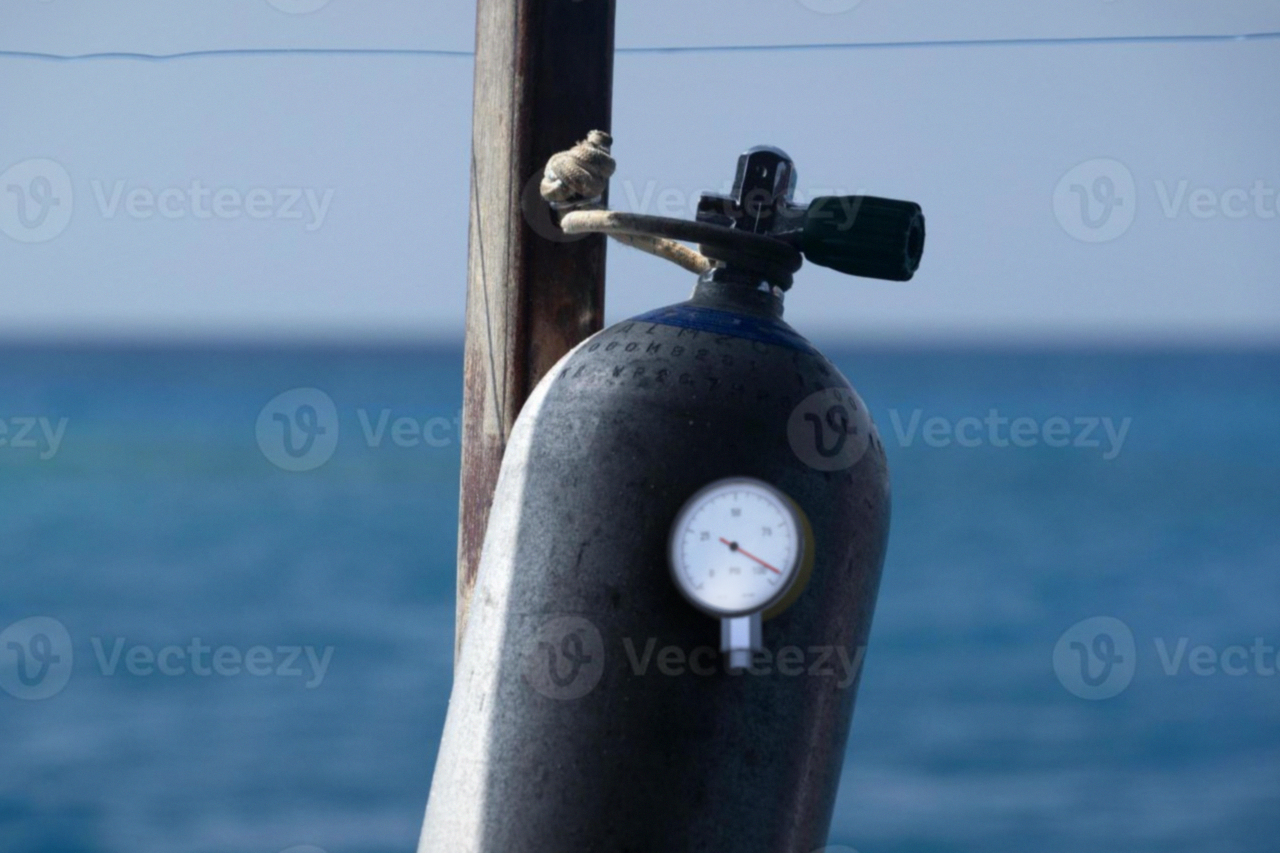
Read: 95,psi
